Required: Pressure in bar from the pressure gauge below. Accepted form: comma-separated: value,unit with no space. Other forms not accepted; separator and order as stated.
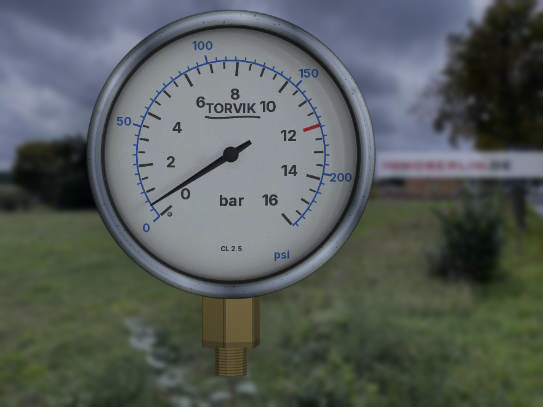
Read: 0.5,bar
